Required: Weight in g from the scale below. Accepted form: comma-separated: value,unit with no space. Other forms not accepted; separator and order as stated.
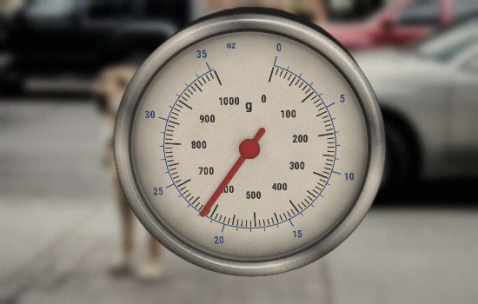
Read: 620,g
